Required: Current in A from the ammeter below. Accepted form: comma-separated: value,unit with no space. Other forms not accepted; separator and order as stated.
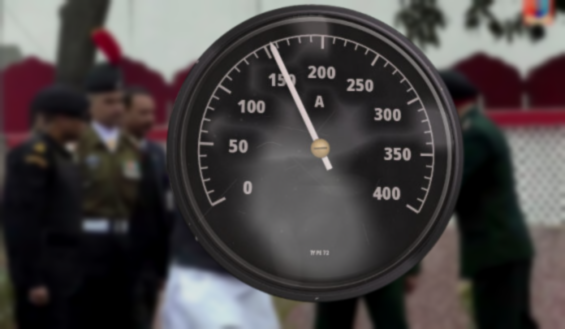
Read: 155,A
